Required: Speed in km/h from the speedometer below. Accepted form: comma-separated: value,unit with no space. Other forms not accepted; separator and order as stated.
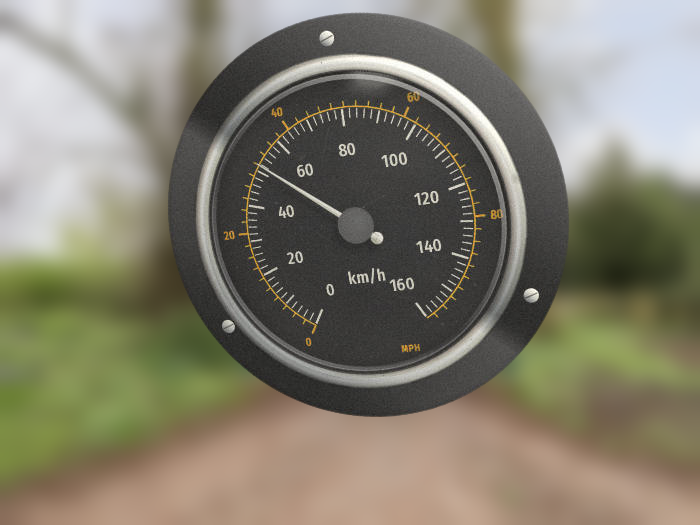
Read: 52,km/h
